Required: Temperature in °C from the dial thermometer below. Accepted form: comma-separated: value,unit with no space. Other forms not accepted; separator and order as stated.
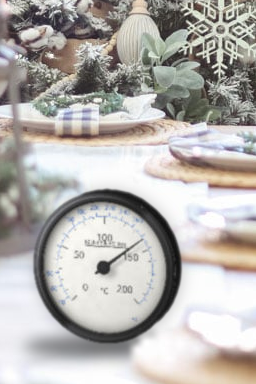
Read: 140,°C
